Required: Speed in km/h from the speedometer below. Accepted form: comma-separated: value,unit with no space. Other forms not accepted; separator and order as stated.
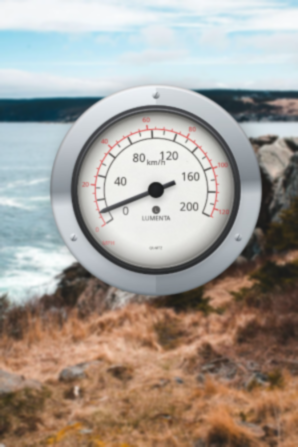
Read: 10,km/h
